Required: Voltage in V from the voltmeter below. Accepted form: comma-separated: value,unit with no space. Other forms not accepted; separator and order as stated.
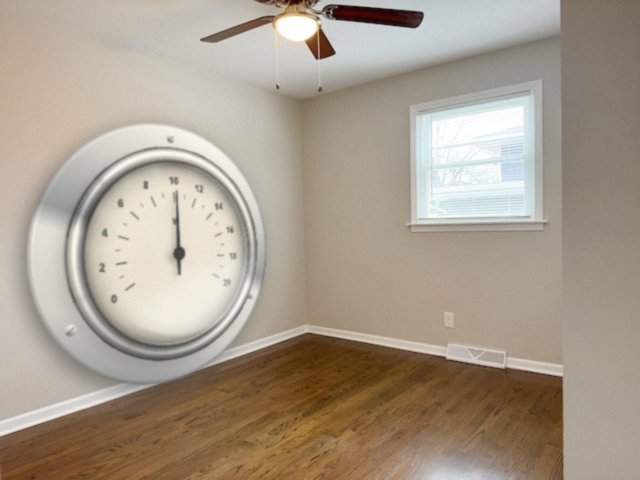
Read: 10,V
